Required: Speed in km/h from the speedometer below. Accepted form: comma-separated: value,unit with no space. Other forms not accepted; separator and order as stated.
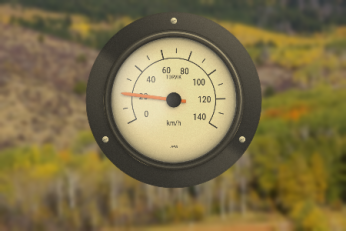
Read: 20,km/h
